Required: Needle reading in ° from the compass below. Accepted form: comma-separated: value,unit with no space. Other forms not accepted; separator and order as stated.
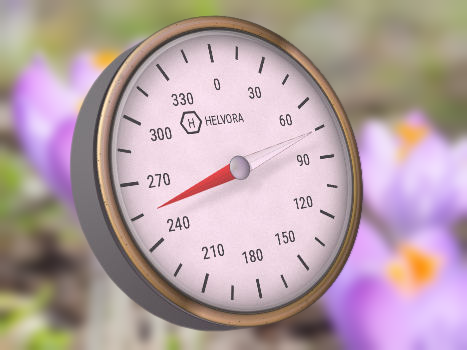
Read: 255,°
